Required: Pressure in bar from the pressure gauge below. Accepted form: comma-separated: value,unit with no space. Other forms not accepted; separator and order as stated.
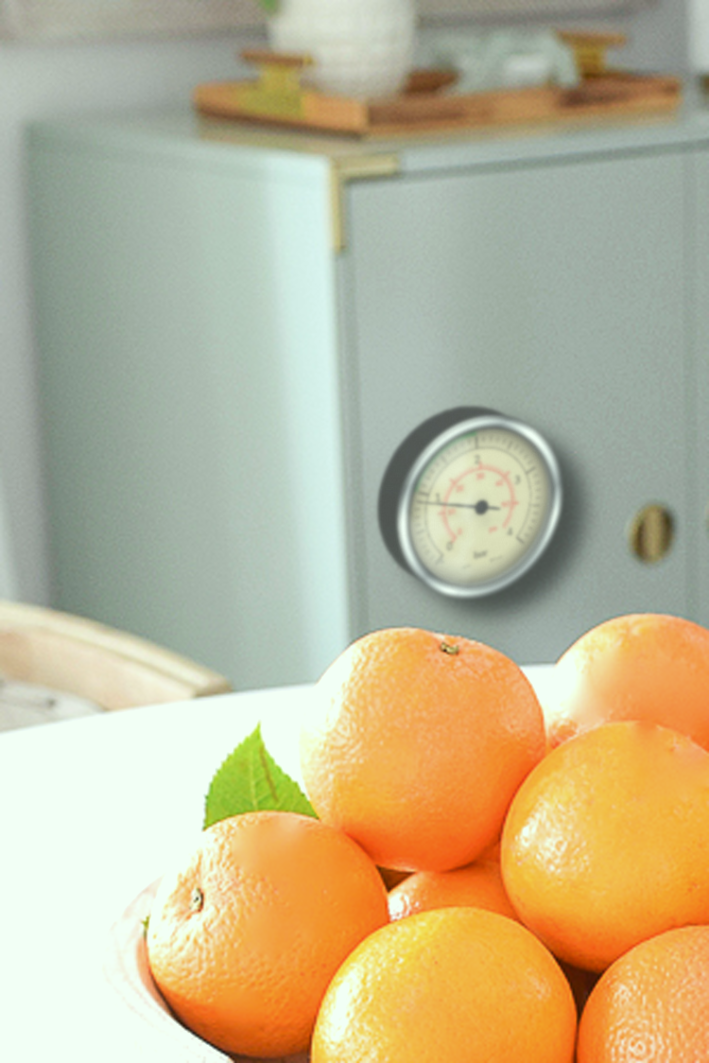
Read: 0.9,bar
